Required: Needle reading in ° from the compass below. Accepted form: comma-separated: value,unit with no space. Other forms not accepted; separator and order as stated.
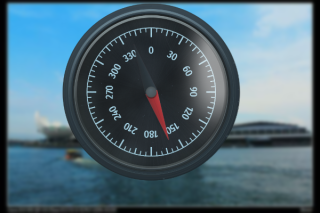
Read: 160,°
